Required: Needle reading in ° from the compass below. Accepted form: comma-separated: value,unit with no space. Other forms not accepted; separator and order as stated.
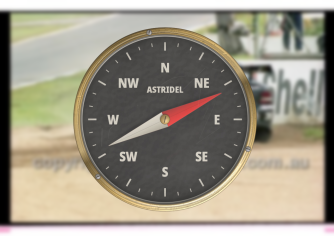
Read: 65,°
